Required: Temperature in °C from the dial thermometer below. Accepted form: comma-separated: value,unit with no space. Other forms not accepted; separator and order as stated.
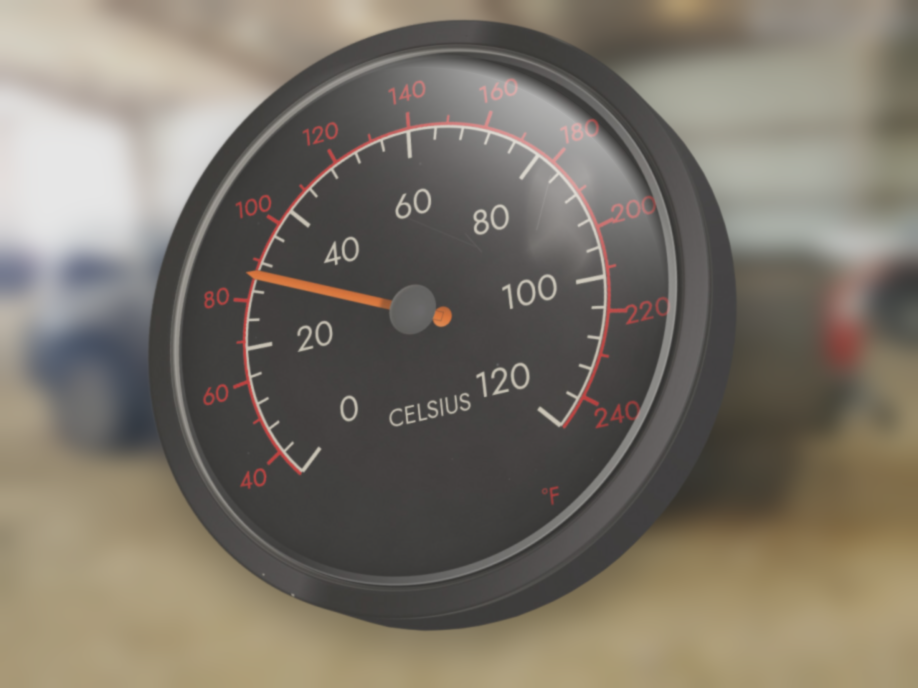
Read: 30,°C
